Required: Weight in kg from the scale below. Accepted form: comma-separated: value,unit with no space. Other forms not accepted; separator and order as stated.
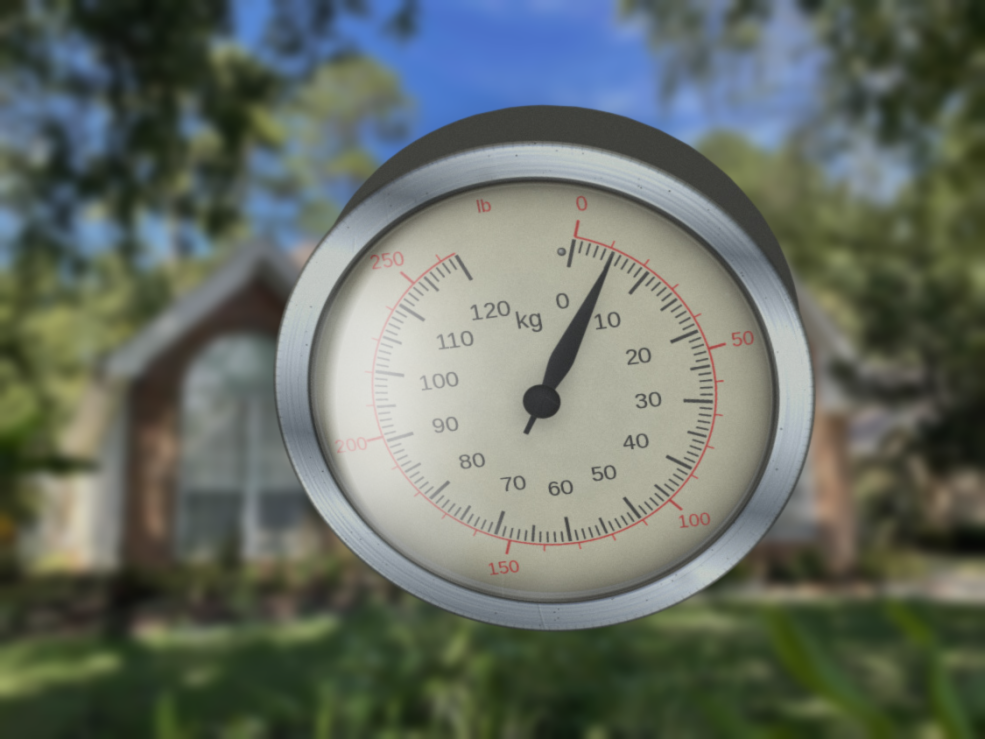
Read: 5,kg
